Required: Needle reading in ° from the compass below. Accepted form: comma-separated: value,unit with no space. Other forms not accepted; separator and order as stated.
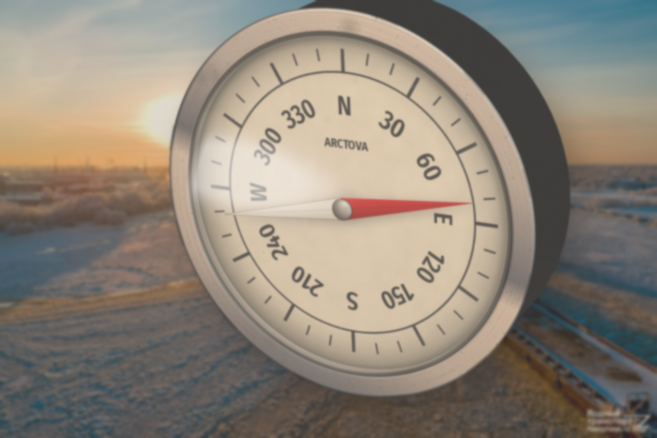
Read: 80,°
